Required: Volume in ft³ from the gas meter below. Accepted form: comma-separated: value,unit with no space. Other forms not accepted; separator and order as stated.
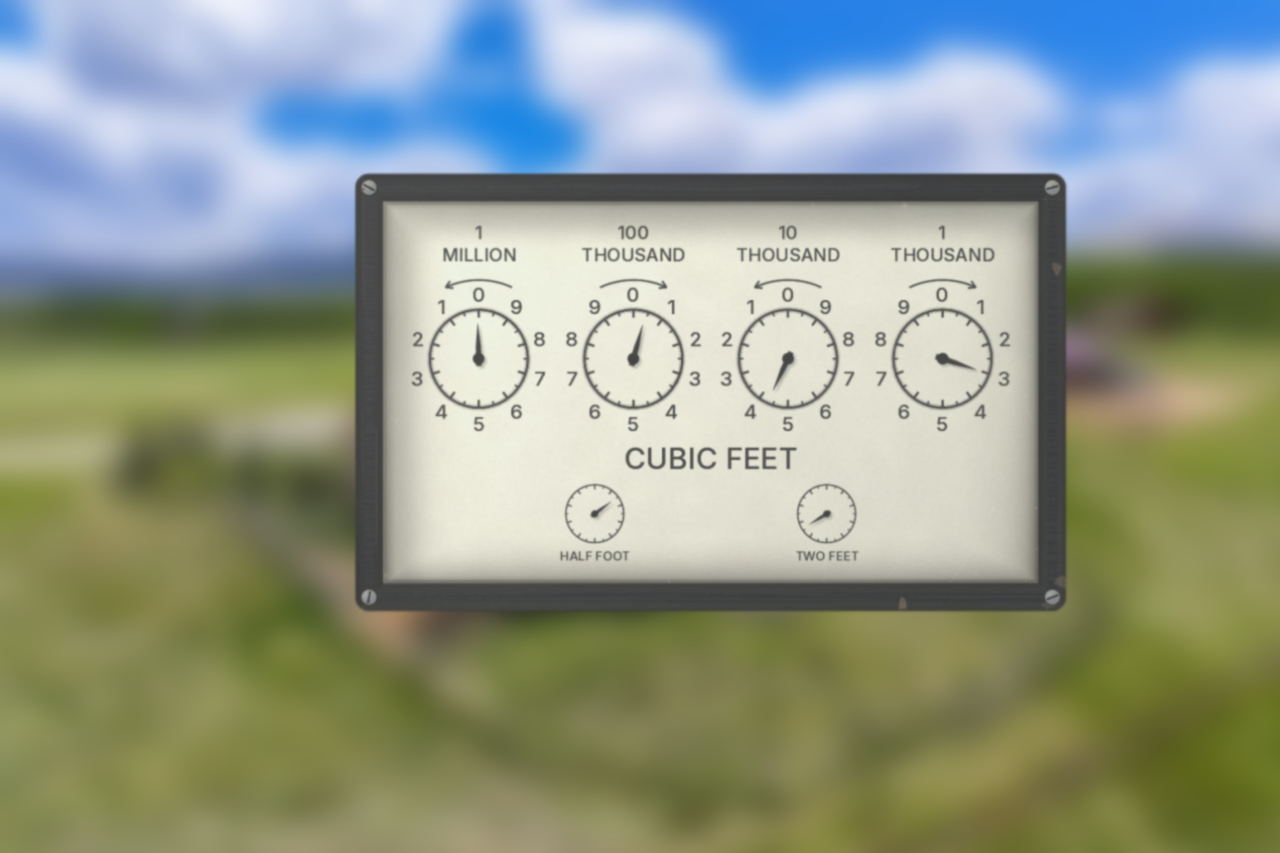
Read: 4300,ft³
